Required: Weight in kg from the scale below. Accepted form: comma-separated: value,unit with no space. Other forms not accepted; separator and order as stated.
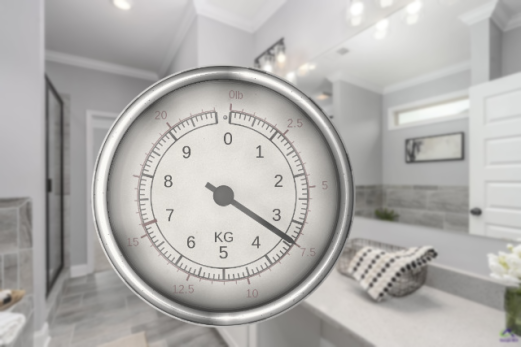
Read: 3.4,kg
